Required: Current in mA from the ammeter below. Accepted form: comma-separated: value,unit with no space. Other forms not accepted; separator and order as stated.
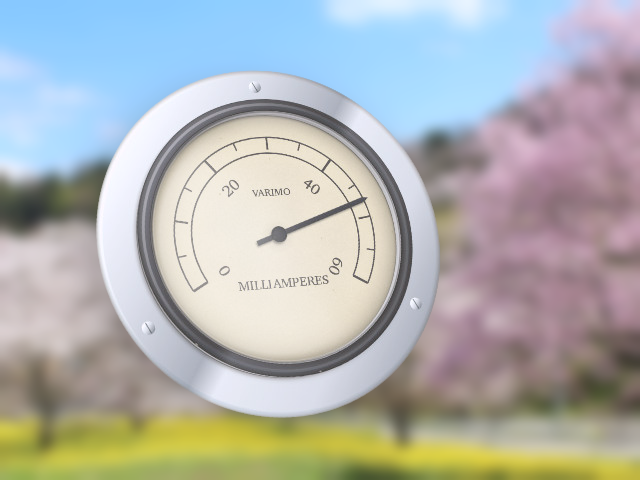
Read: 47.5,mA
